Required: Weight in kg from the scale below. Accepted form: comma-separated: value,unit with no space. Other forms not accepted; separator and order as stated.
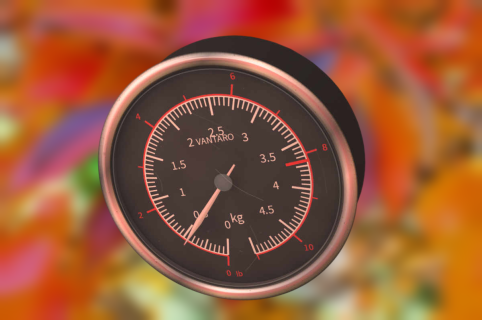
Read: 0.45,kg
